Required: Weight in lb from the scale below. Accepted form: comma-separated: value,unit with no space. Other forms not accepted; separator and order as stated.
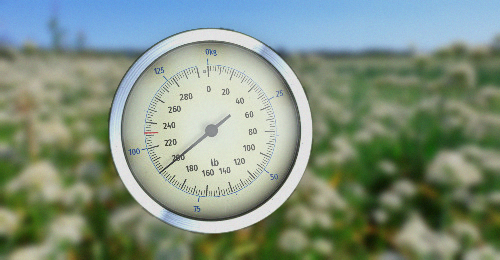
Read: 200,lb
